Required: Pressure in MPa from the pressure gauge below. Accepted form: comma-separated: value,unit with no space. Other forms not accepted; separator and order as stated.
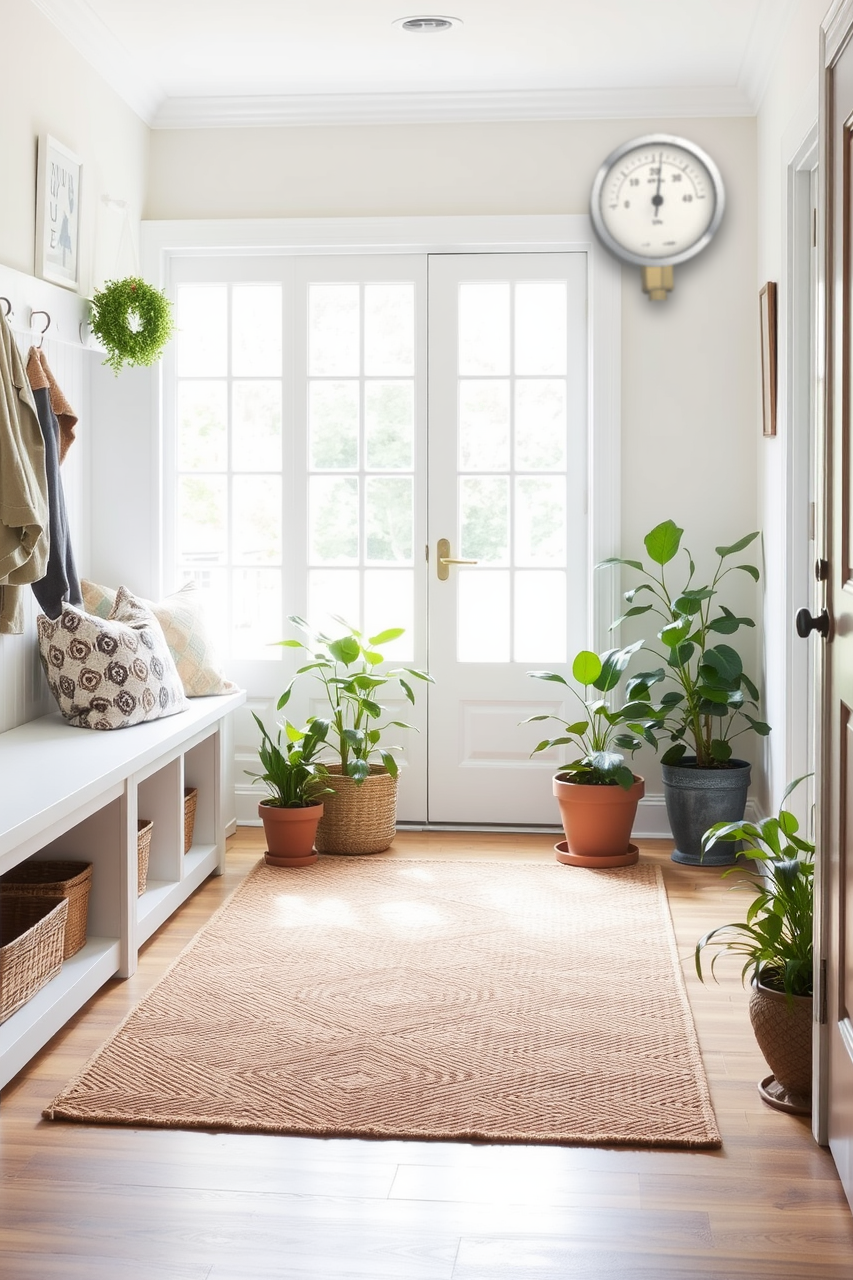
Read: 22,MPa
